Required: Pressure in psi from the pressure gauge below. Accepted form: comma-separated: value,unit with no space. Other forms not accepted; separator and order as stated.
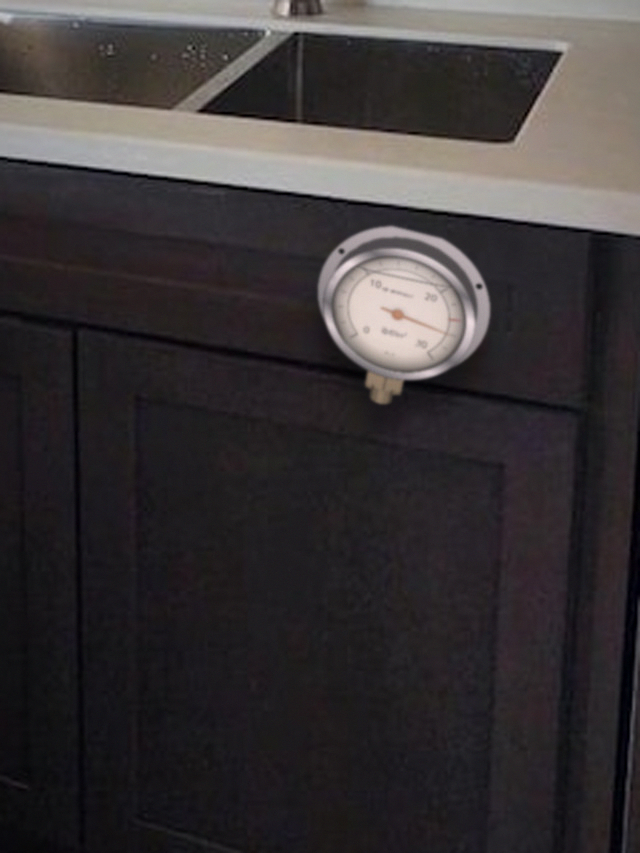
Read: 26,psi
